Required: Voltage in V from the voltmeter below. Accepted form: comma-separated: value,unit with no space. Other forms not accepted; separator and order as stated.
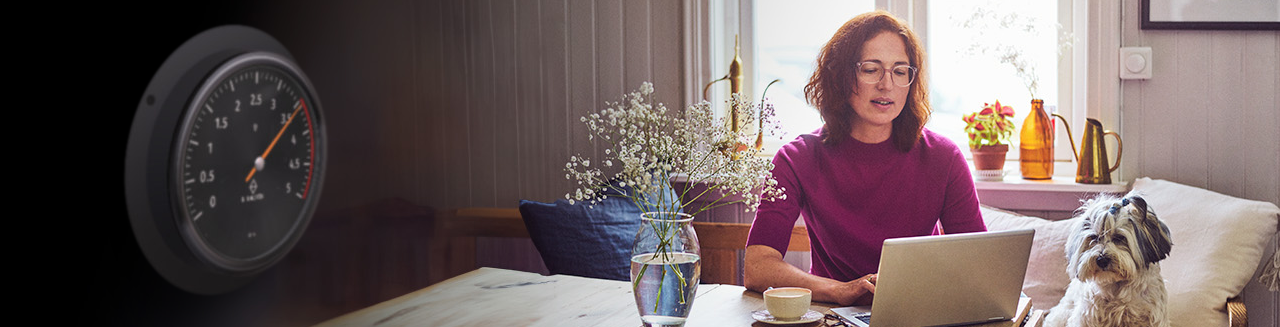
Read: 3.5,V
